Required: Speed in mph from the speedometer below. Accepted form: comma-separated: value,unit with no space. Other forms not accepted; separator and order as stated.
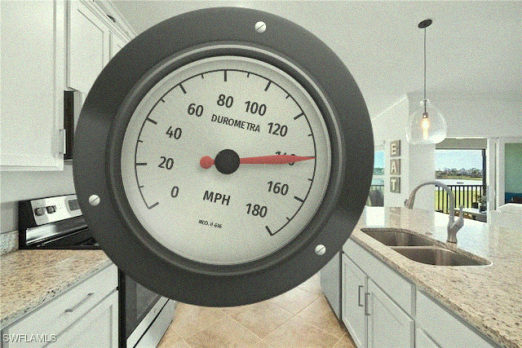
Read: 140,mph
